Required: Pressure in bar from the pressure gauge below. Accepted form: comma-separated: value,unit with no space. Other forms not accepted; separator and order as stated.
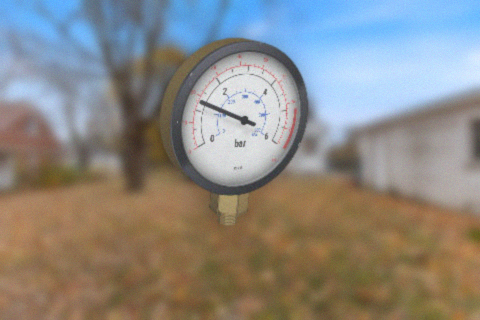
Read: 1.25,bar
